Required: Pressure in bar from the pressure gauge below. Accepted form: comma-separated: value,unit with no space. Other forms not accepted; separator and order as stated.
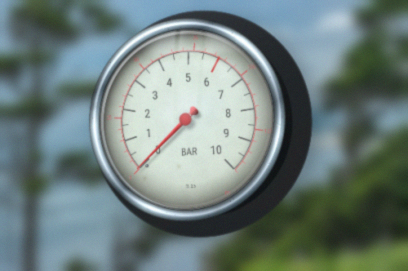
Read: 0,bar
